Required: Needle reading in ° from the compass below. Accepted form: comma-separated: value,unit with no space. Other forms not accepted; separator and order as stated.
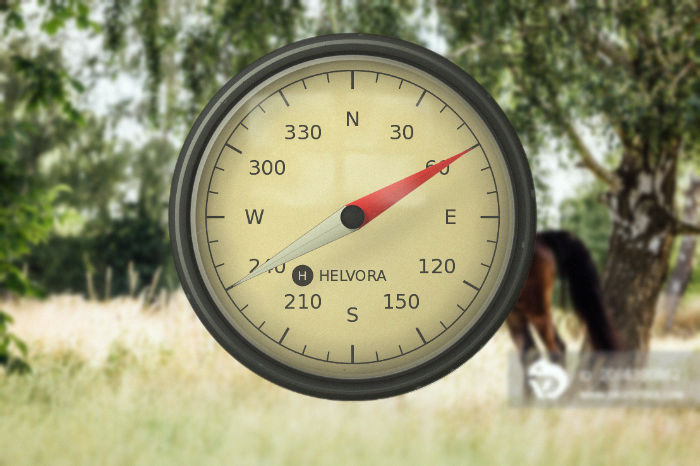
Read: 60,°
